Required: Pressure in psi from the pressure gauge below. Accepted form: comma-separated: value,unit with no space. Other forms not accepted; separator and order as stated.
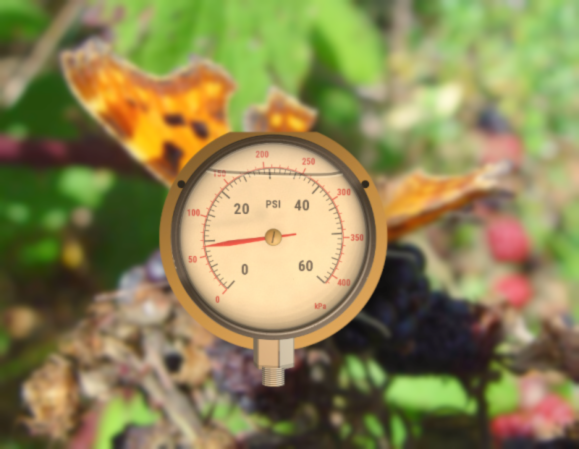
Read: 9,psi
